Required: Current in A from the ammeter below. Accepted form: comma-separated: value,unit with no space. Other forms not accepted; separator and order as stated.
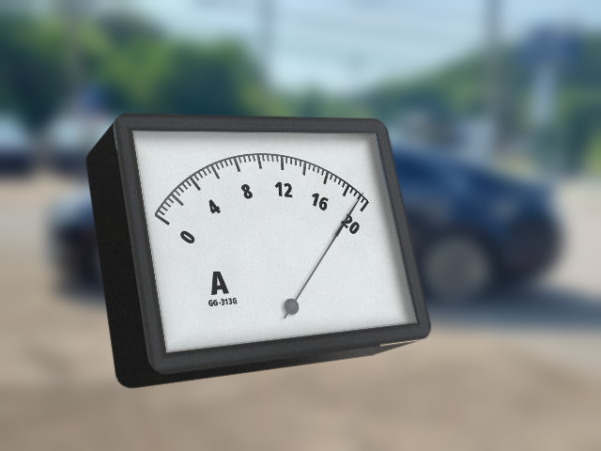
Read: 19.2,A
